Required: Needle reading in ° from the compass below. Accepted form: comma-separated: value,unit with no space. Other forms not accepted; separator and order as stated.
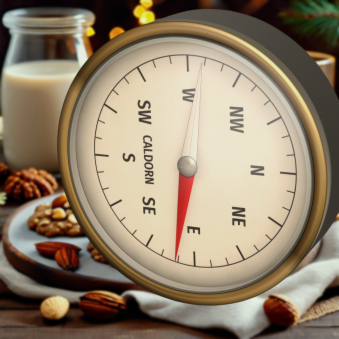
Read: 100,°
